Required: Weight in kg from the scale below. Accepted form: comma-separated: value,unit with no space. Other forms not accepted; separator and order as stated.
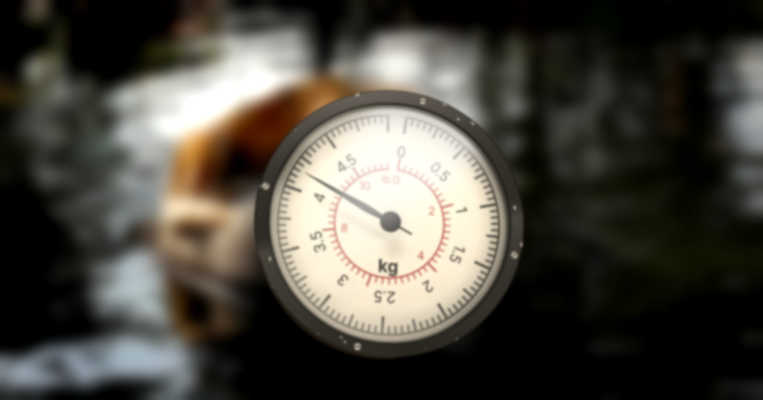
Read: 4.15,kg
